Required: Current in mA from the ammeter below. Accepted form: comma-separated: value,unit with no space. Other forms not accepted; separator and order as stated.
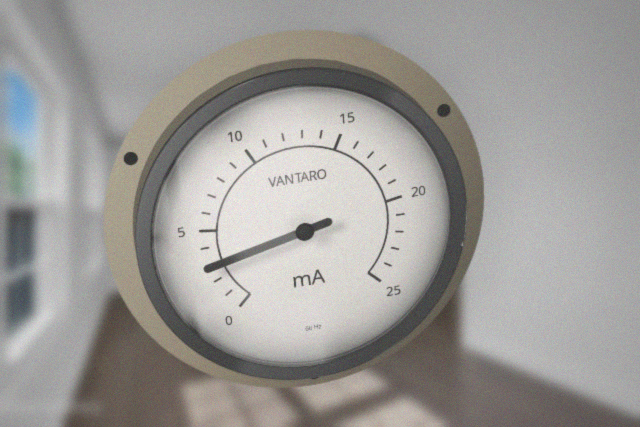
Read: 3,mA
